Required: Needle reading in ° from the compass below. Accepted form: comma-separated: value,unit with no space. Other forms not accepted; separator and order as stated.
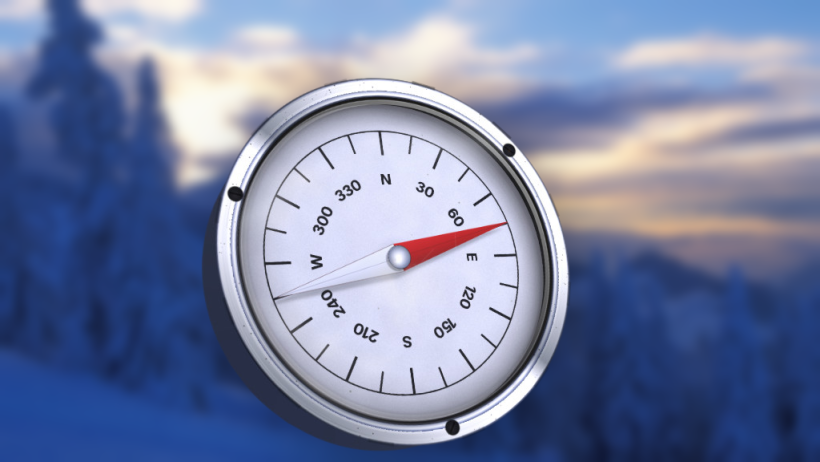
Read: 75,°
